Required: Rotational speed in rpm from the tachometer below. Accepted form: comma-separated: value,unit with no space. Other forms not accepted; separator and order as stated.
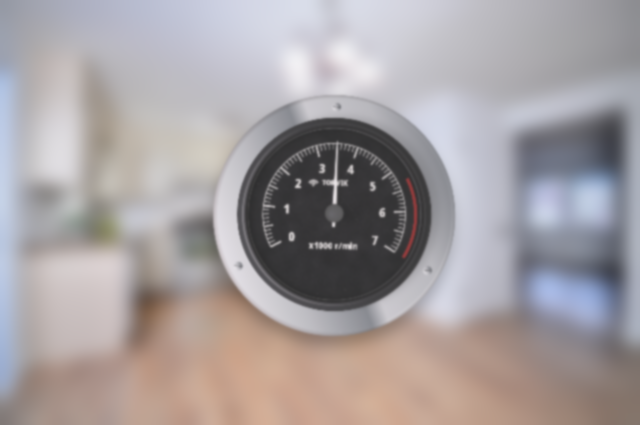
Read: 3500,rpm
